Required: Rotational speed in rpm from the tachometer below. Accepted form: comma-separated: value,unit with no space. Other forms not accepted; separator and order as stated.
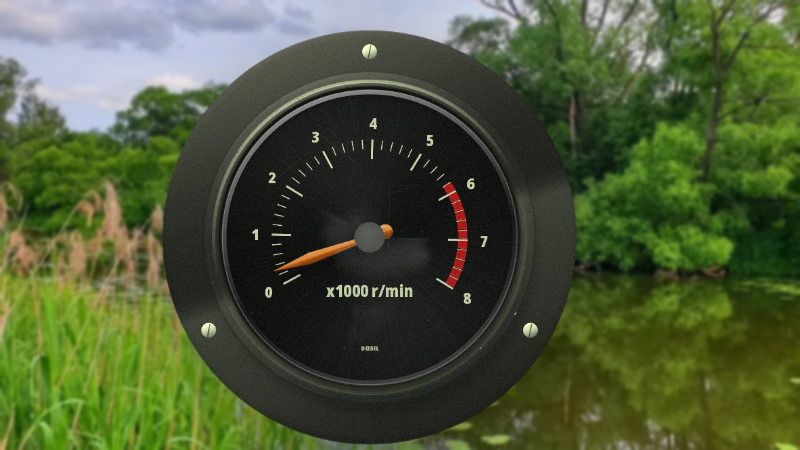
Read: 300,rpm
